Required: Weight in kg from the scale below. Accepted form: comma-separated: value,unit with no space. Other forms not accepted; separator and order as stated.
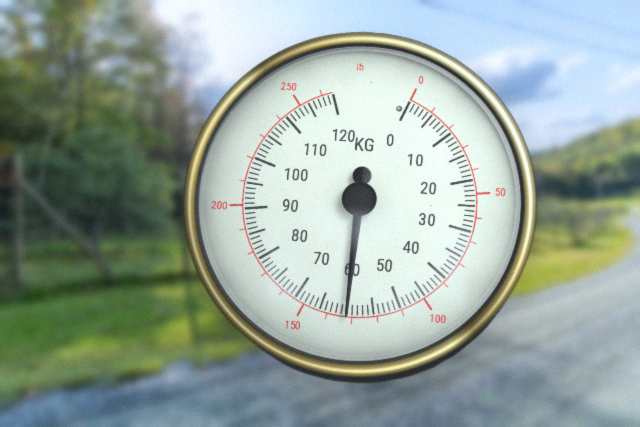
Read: 60,kg
